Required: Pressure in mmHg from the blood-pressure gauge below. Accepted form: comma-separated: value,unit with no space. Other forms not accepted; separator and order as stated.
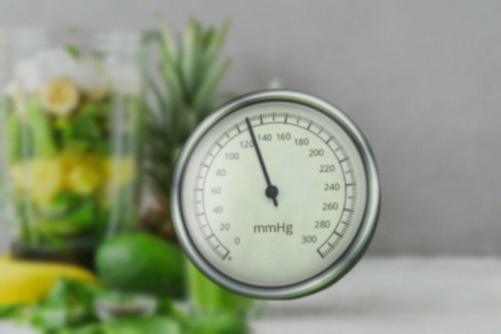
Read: 130,mmHg
